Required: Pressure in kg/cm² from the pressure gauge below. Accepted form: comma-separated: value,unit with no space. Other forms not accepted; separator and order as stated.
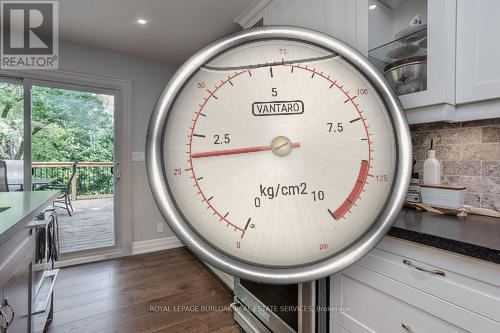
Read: 2,kg/cm²
